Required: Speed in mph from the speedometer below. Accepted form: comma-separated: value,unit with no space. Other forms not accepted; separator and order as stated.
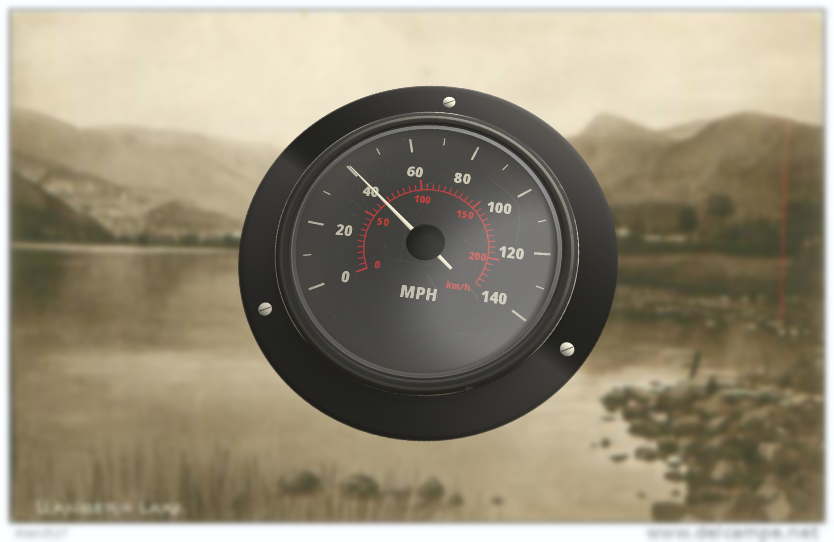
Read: 40,mph
